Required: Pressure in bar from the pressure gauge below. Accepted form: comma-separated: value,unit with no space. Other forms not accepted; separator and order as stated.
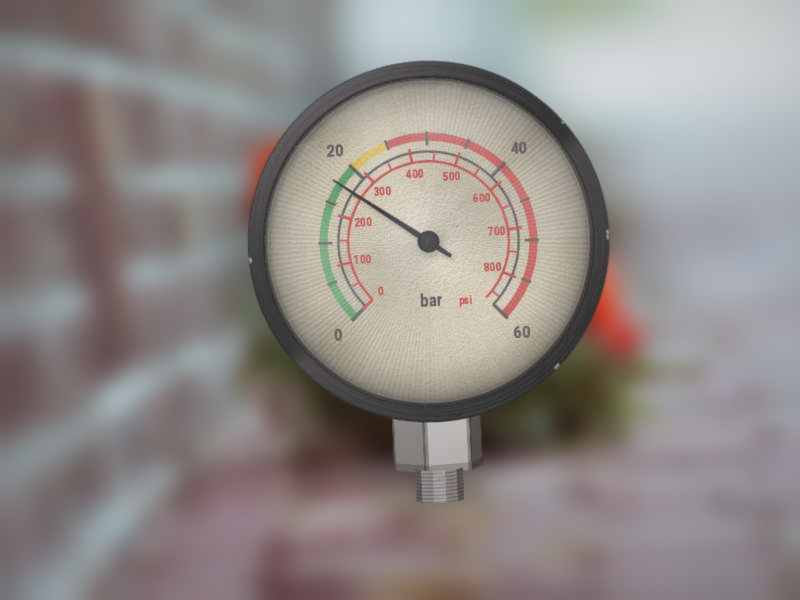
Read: 17.5,bar
